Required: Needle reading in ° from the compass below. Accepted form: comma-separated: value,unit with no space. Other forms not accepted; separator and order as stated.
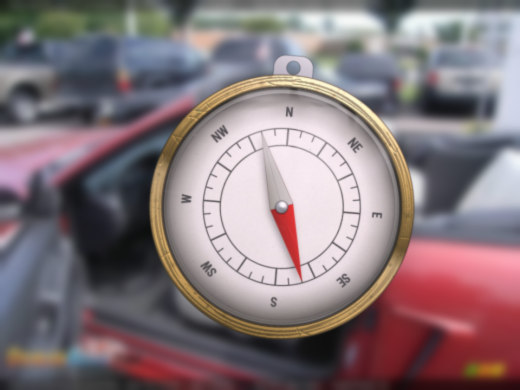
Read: 160,°
